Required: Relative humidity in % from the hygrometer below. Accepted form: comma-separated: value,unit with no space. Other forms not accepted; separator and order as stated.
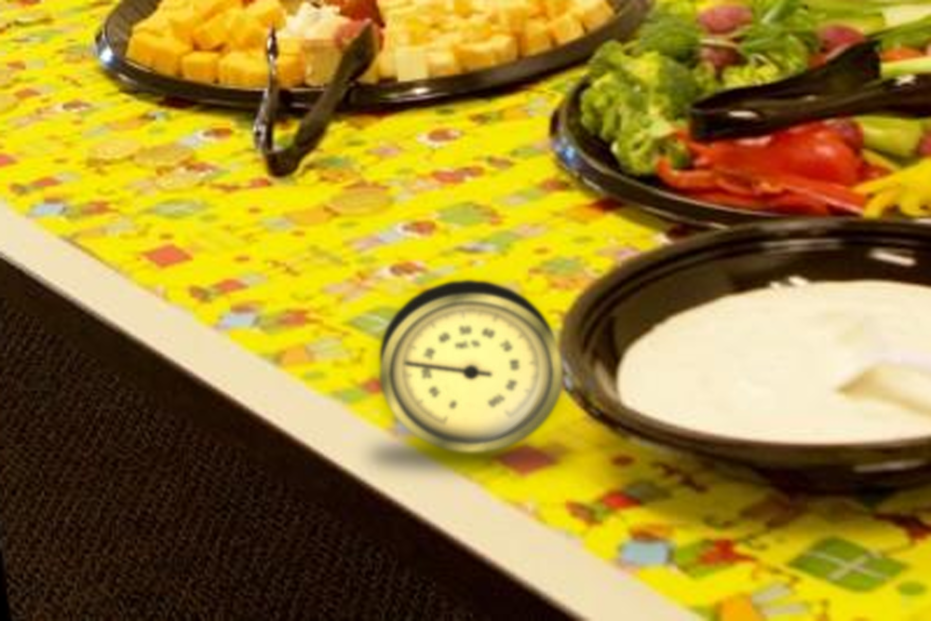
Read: 25,%
